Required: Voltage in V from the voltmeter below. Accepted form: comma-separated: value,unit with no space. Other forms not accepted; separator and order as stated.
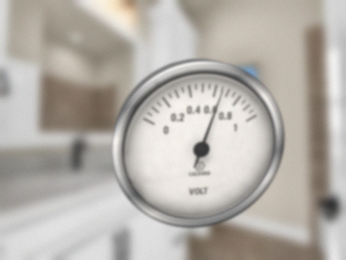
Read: 0.65,V
